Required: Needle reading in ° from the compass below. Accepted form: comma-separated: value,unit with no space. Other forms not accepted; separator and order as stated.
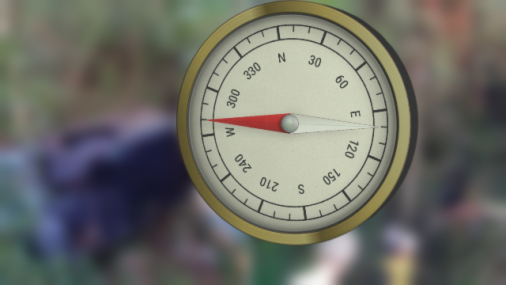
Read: 280,°
